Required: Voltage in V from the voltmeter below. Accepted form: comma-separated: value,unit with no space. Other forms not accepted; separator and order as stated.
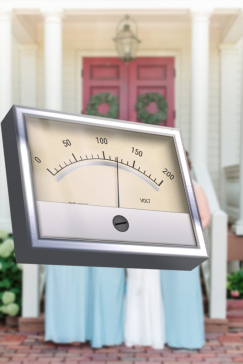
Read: 120,V
